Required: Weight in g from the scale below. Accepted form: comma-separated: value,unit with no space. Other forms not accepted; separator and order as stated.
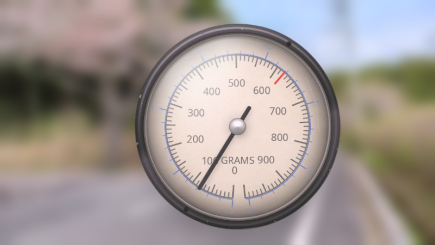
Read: 80,g
